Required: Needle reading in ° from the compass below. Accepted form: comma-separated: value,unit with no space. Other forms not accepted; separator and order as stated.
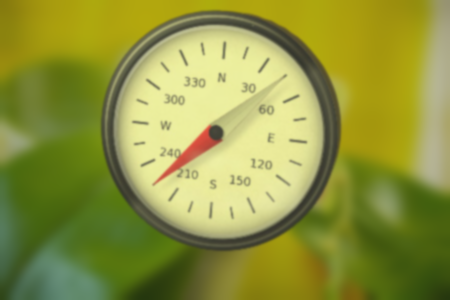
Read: 225,°
